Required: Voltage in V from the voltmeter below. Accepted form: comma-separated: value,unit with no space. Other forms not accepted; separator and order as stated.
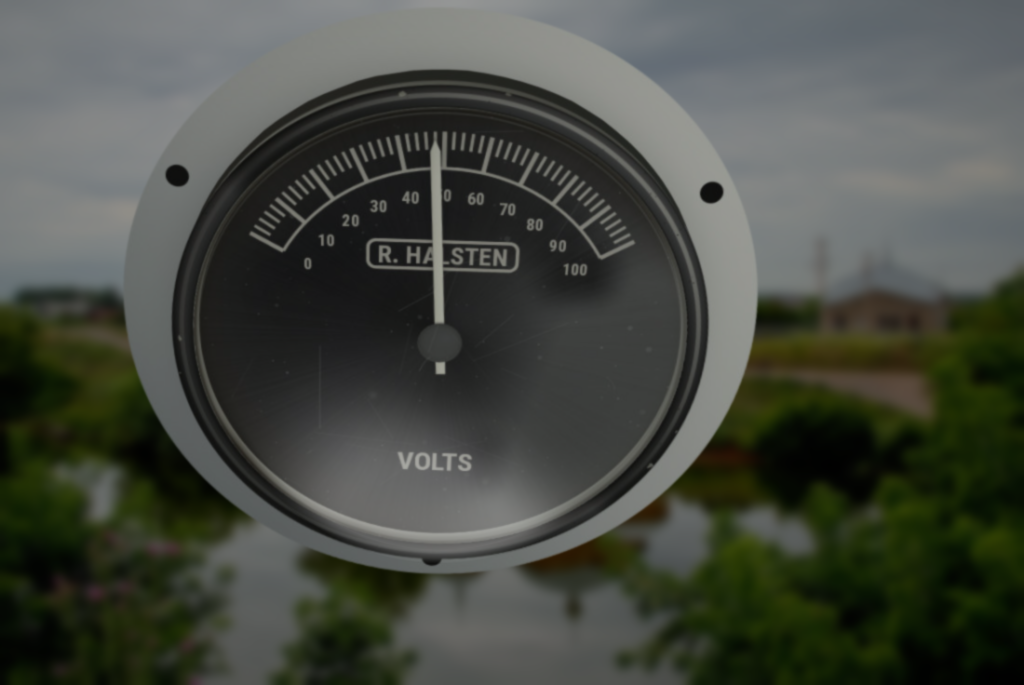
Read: 48,V
